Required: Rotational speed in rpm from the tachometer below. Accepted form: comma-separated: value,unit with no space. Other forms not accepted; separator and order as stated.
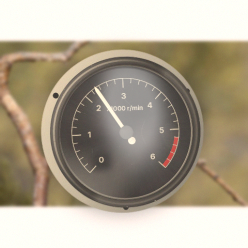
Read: 2300,rpm
